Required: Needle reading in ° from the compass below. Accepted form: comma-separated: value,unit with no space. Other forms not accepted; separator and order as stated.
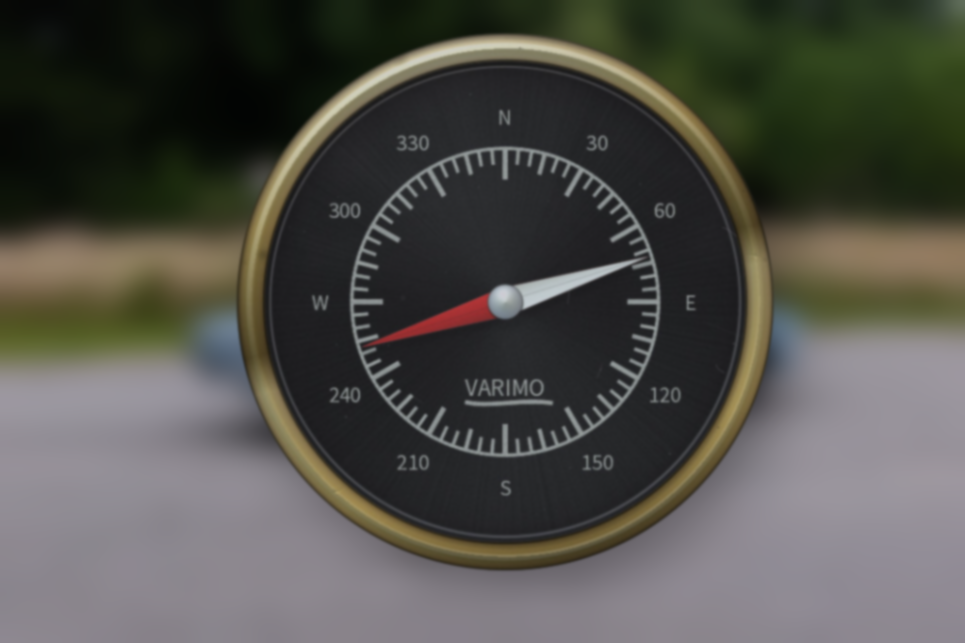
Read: 252.5,°
